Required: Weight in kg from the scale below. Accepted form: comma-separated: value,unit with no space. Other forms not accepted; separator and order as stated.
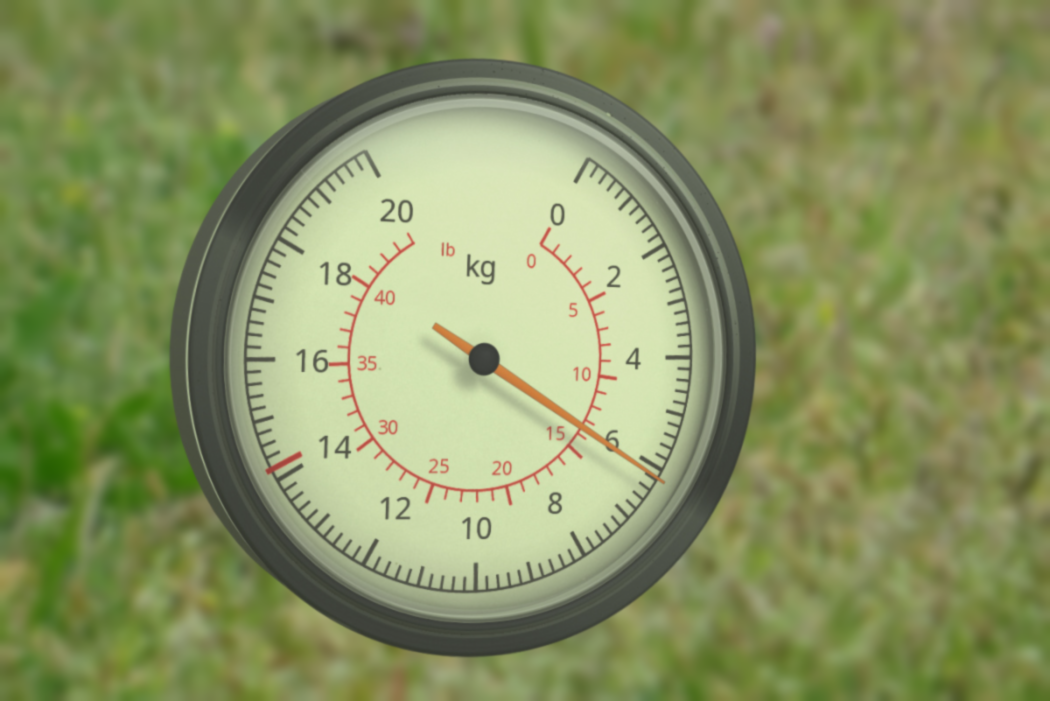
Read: 6.2,kg
